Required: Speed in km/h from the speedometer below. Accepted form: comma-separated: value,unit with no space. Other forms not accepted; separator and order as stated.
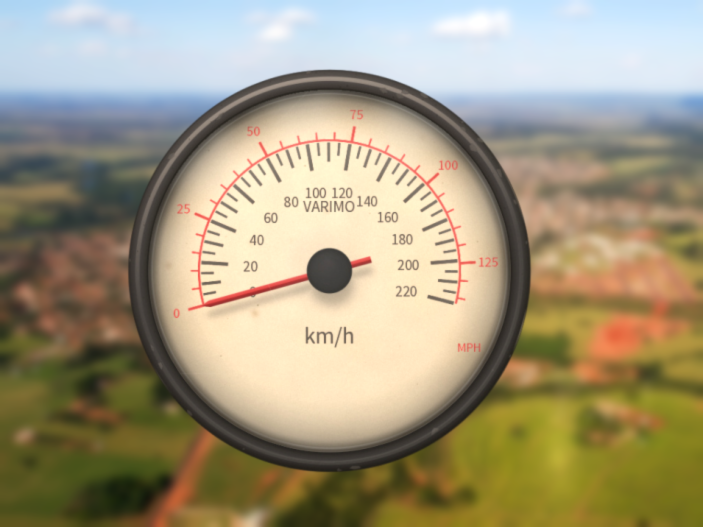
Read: 0,km/h
